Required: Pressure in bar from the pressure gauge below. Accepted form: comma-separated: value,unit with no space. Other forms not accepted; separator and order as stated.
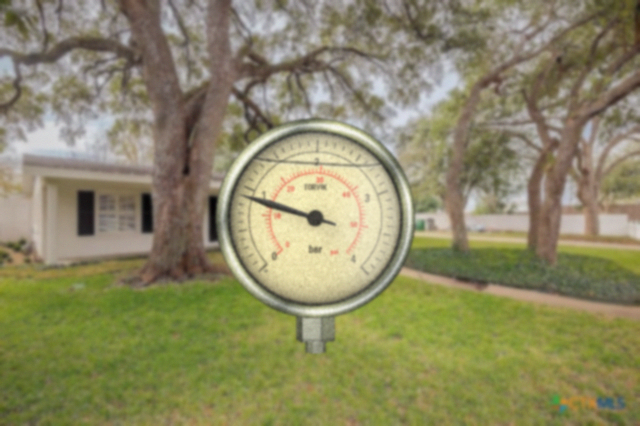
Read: 0.9,bar
